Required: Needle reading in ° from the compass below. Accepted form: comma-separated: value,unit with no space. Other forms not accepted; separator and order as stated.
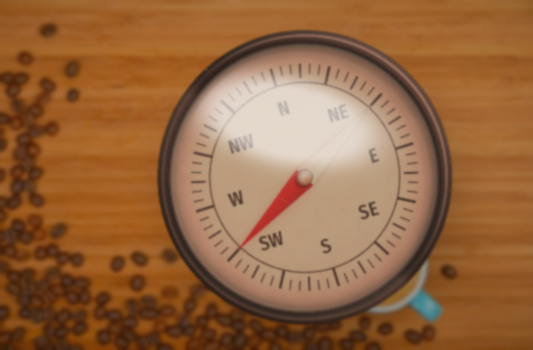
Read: 240,°
